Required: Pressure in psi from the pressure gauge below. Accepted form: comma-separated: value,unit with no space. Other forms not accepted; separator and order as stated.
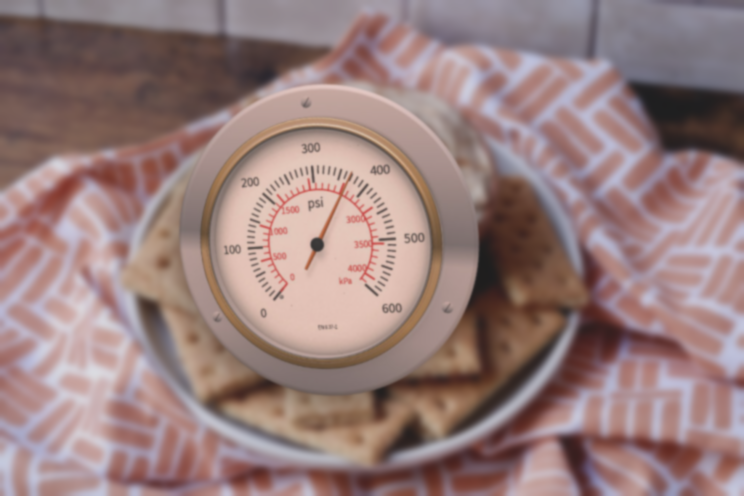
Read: 370,psi
